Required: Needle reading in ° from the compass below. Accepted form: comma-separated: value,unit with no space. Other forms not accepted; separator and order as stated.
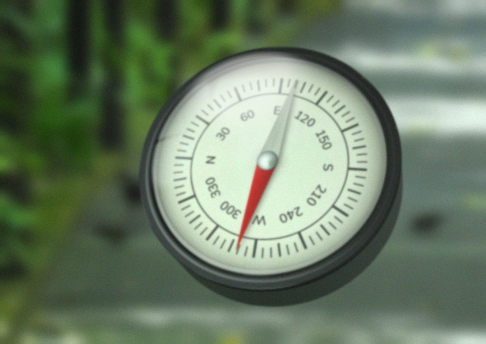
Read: 280,°
